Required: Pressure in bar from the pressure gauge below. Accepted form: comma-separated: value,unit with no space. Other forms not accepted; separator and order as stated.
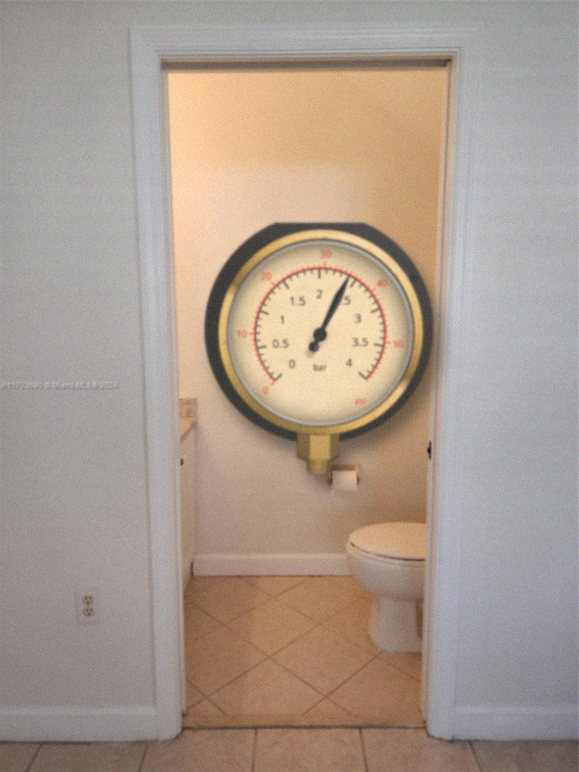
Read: 2.4,bar
